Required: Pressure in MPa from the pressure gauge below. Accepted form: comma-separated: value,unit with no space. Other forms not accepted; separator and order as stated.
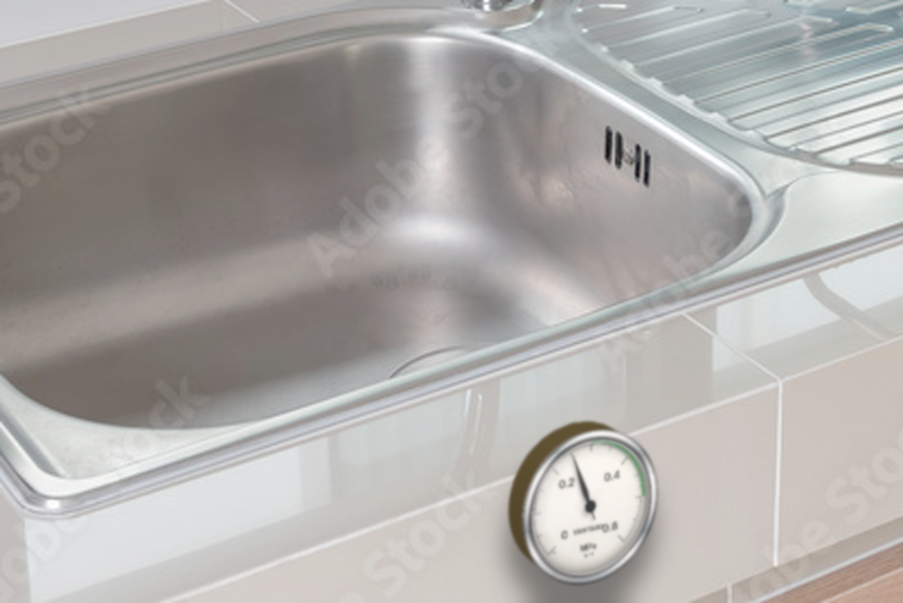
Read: 0.25,MPa
